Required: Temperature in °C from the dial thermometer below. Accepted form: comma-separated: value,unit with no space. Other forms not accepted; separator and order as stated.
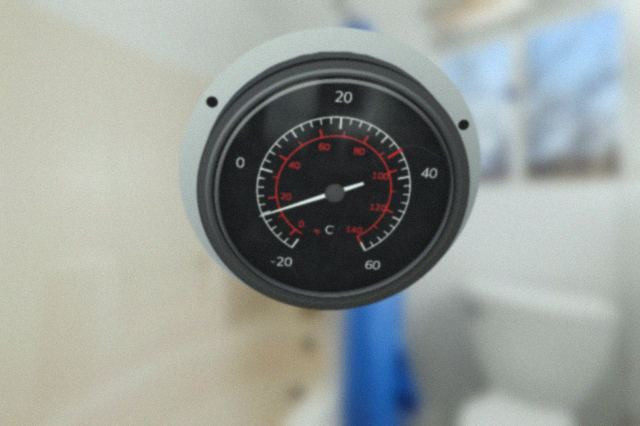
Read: -10,°C
